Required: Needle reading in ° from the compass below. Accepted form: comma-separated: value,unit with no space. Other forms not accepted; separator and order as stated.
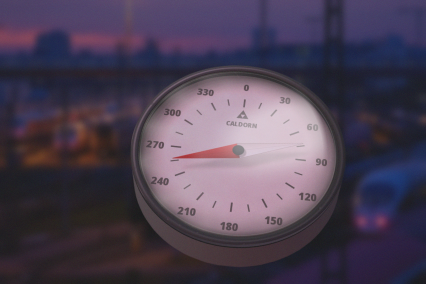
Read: 255,°
